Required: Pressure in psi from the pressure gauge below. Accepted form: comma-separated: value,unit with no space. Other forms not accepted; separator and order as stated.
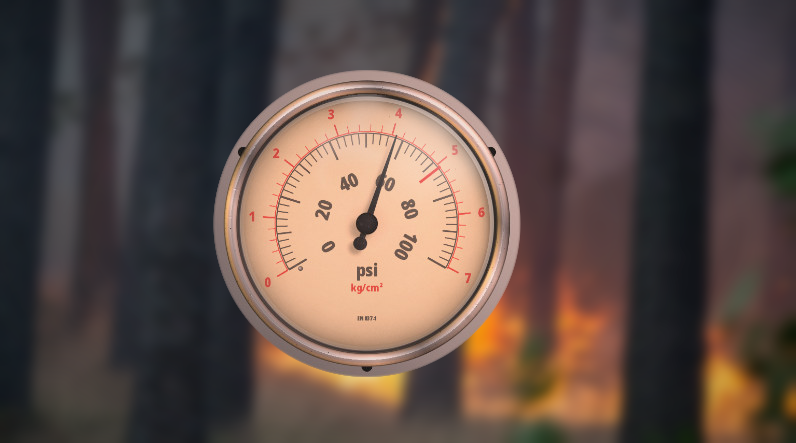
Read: 58,psi
